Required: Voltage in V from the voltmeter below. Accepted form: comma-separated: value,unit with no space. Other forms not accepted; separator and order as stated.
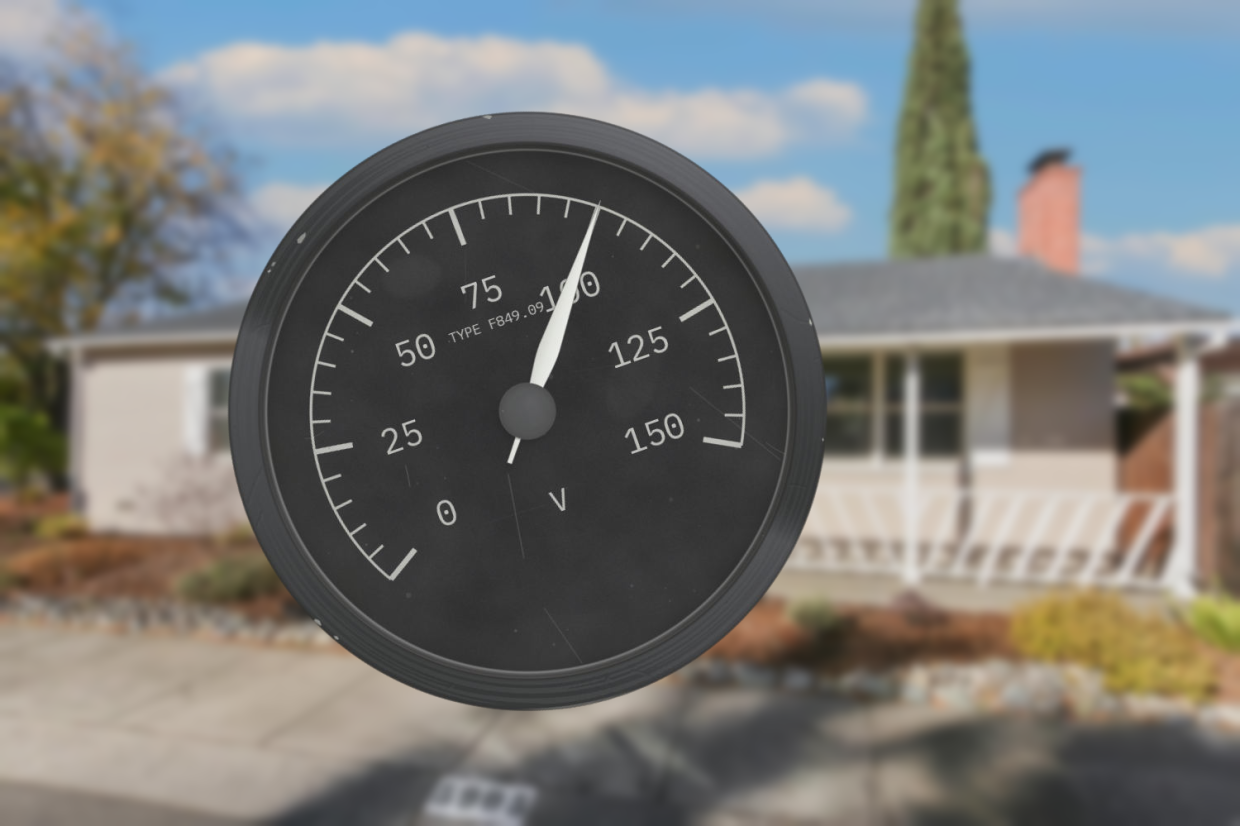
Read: 100,V
